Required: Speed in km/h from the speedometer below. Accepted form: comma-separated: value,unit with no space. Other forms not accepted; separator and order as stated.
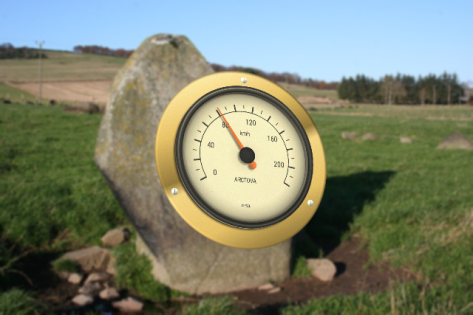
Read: 80,km/h
